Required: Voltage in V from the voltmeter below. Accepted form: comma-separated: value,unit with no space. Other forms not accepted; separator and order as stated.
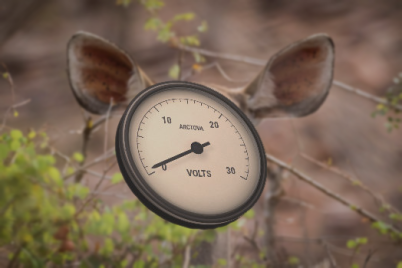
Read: 0.5,V
